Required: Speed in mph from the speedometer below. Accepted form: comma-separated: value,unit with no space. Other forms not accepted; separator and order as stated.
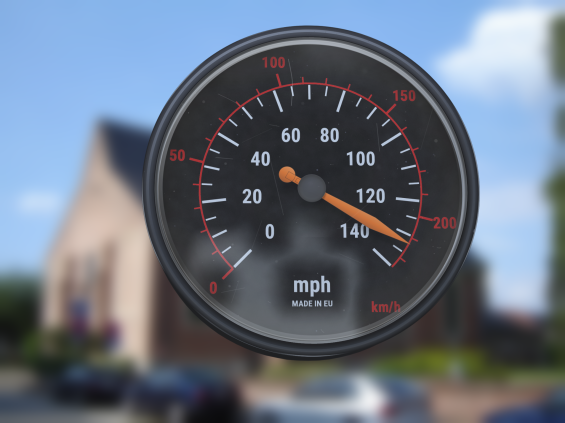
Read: 132.5,mph
